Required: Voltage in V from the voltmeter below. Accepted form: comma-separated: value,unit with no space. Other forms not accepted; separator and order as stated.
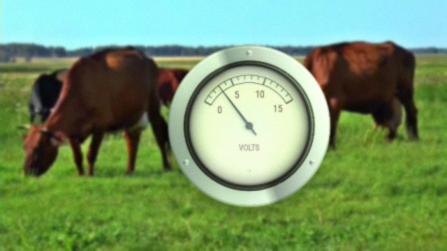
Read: 3,V
